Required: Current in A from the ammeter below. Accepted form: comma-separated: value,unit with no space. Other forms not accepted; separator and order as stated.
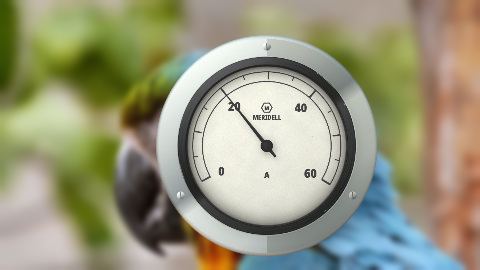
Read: 20,A
